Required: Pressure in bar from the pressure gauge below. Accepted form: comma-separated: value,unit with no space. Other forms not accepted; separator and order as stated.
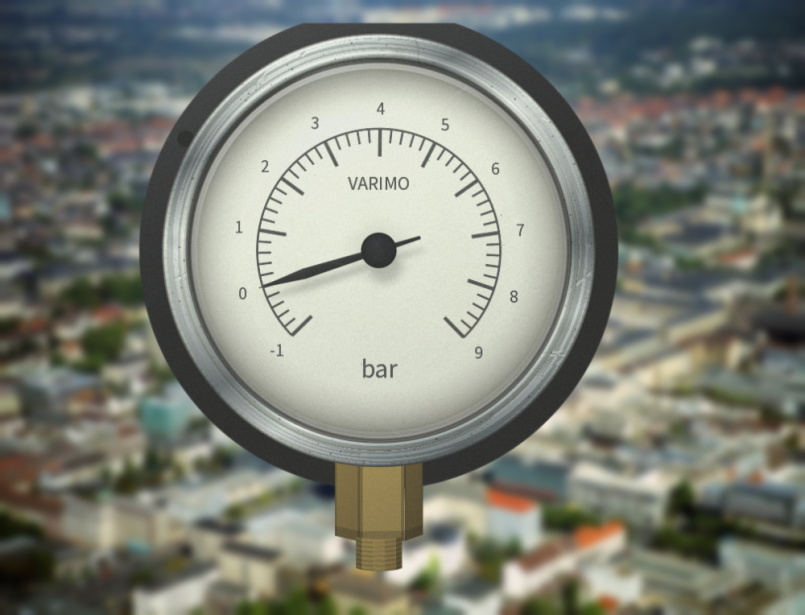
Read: 0,bar
